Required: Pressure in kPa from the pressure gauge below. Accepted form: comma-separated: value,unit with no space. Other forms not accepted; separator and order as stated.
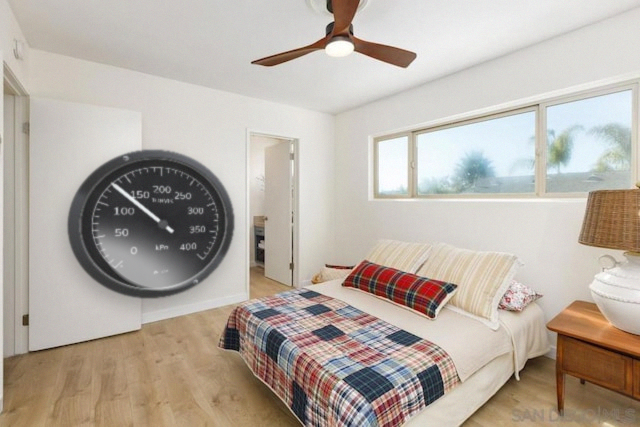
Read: 130,kPa
